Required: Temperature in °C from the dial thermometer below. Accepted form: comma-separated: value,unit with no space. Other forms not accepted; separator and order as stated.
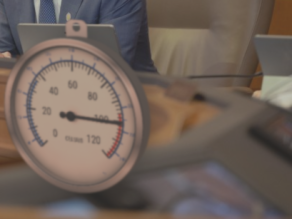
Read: 100,°C
